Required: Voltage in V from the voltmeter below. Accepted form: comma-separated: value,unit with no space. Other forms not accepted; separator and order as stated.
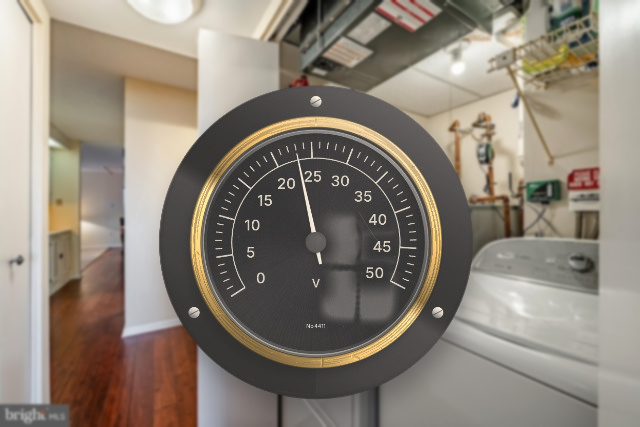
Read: 23,V
